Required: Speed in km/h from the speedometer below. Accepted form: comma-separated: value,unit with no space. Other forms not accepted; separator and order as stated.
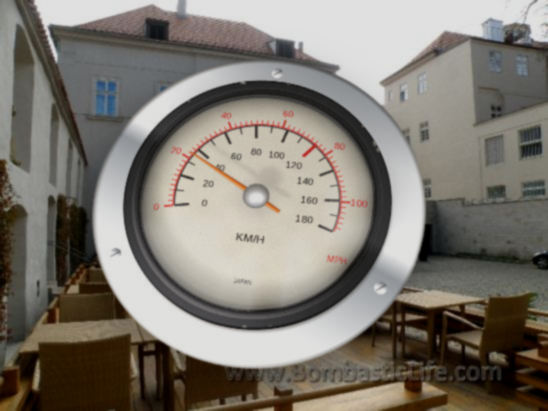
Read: 35,km/h
